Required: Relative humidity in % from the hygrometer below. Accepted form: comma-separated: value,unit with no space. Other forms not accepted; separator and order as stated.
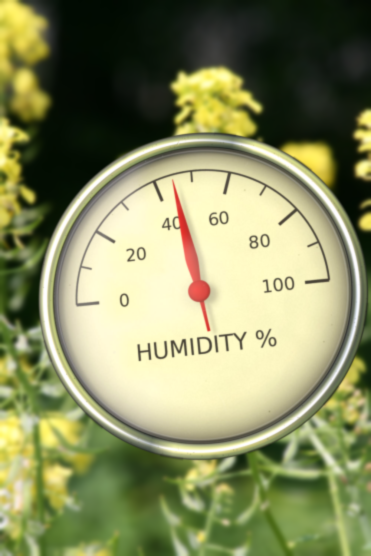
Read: 45,%
